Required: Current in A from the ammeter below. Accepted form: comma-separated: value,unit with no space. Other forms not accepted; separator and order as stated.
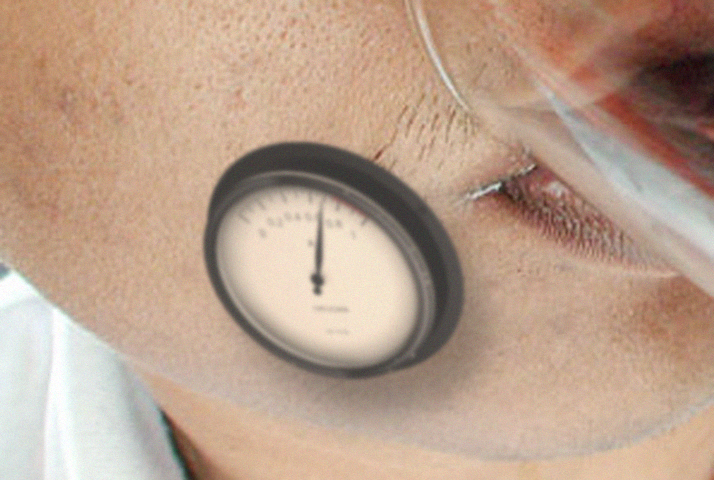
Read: 0.7,A
